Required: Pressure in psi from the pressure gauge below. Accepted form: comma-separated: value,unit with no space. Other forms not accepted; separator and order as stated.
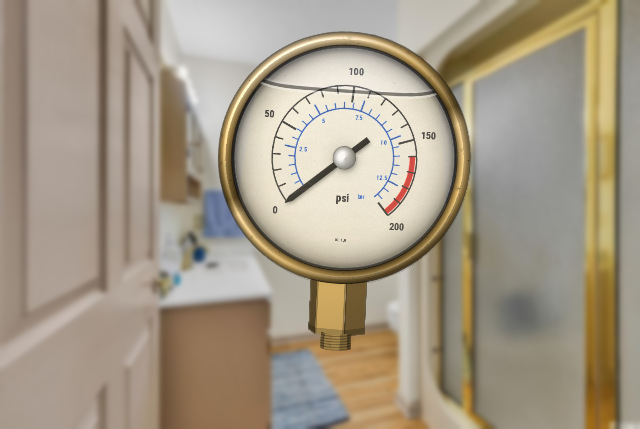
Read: 0,psi
